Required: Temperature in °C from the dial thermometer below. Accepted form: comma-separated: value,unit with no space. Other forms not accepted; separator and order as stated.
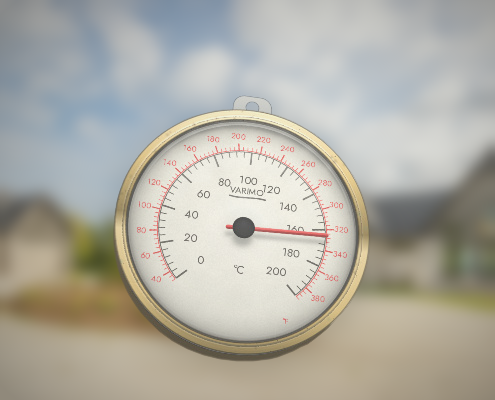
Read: 164,°C
